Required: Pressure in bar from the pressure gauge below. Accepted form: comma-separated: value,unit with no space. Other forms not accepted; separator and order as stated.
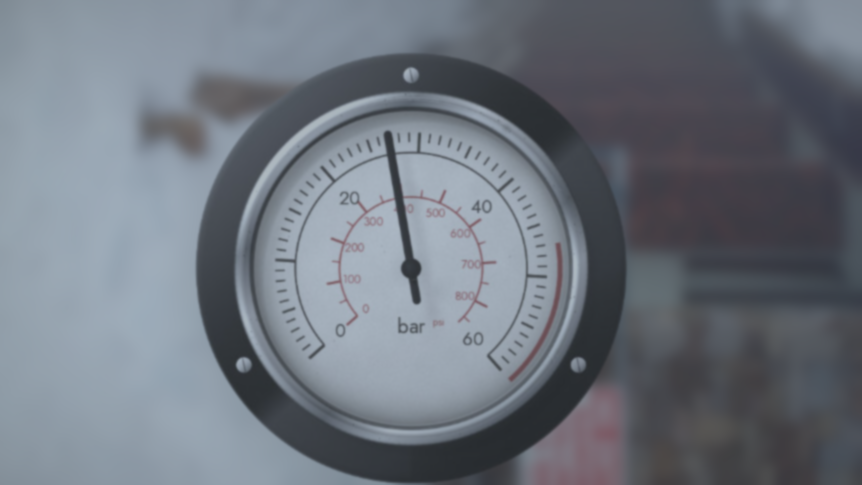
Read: 27,bar
